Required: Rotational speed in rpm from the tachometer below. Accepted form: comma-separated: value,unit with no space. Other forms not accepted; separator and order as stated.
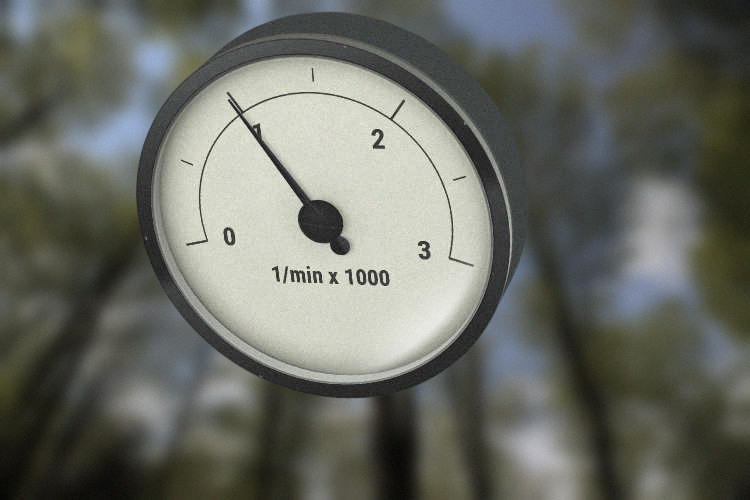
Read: 1000,rpm
